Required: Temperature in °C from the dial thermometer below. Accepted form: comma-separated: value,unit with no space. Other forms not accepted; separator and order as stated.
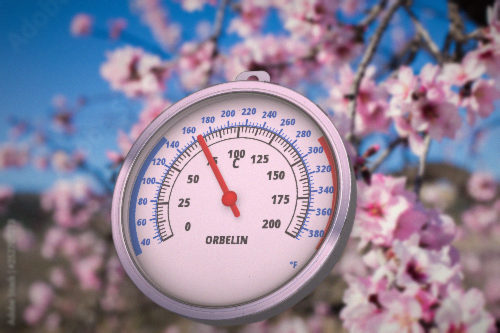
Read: 75,°C
